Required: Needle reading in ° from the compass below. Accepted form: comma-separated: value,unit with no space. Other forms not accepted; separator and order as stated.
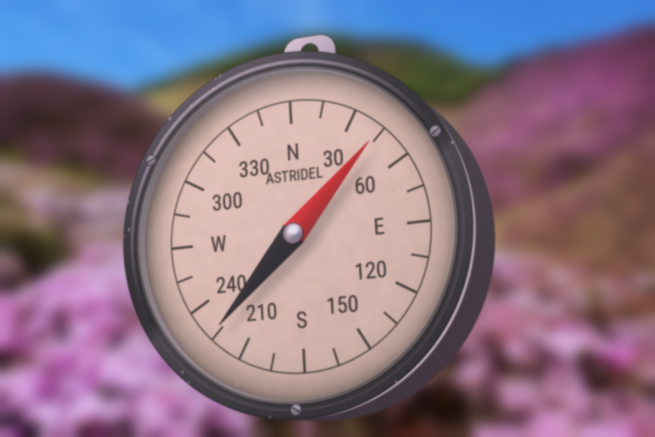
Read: 45,°
